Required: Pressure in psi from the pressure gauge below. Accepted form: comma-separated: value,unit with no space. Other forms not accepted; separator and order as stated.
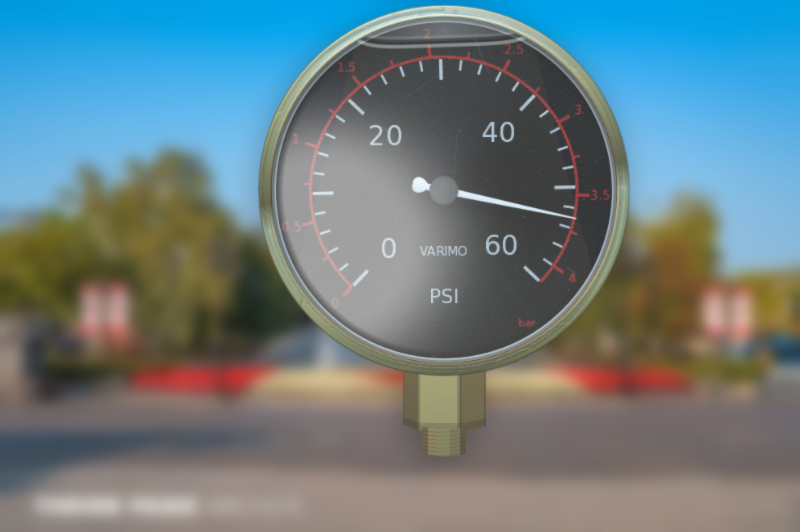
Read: 53,psi
